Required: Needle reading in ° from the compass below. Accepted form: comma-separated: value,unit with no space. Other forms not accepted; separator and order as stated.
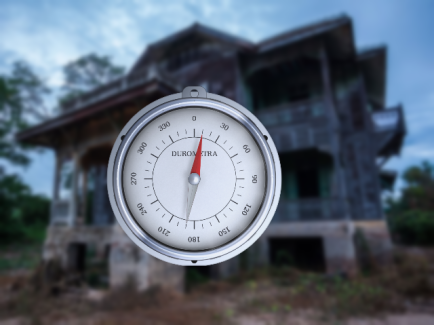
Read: 10,°
